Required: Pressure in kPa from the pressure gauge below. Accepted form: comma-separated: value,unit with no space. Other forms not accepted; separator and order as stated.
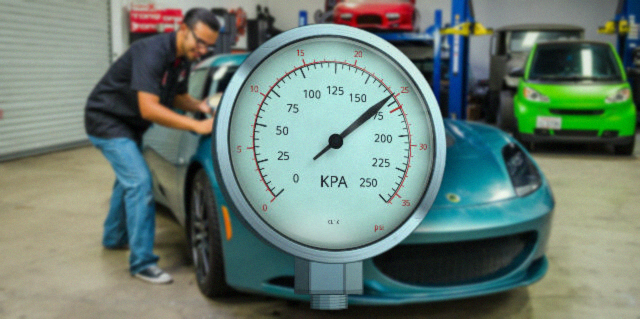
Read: 170,kPa
